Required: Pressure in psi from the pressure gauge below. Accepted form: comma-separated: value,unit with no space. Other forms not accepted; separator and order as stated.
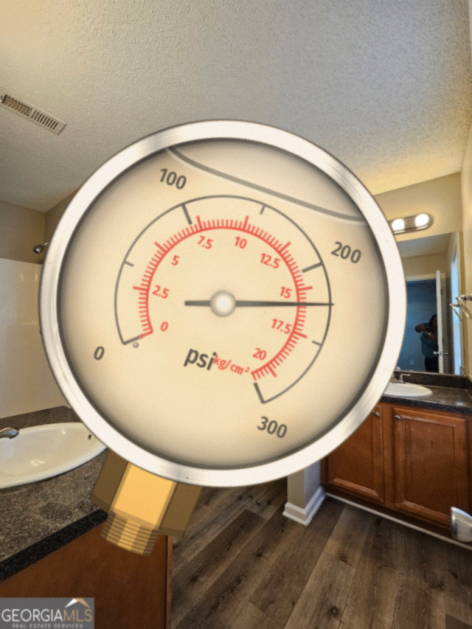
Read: 225,psi
